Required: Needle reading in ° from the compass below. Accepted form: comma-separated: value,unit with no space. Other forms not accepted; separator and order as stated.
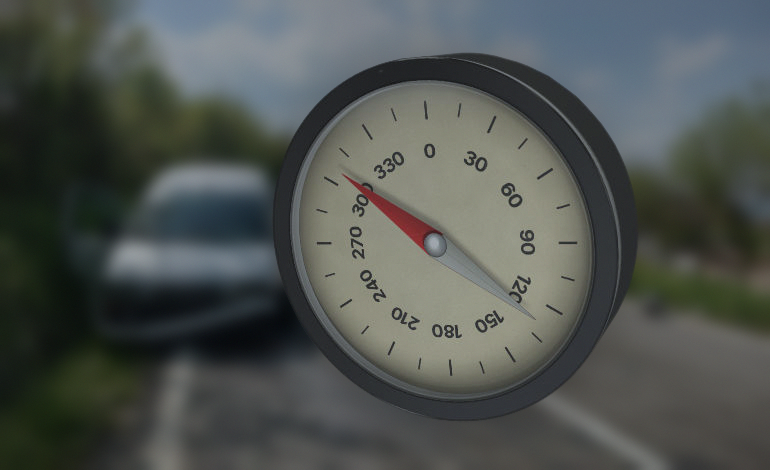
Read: 307.5,°
